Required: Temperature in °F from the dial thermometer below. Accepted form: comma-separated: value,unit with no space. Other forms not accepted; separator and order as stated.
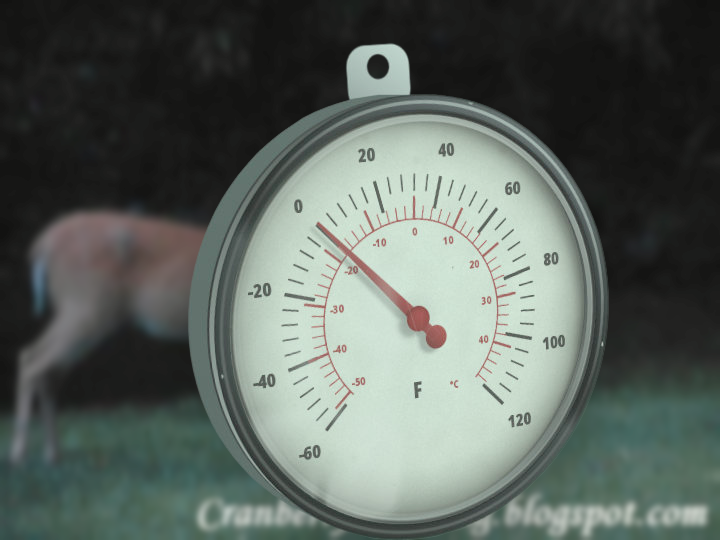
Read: 0,°F
